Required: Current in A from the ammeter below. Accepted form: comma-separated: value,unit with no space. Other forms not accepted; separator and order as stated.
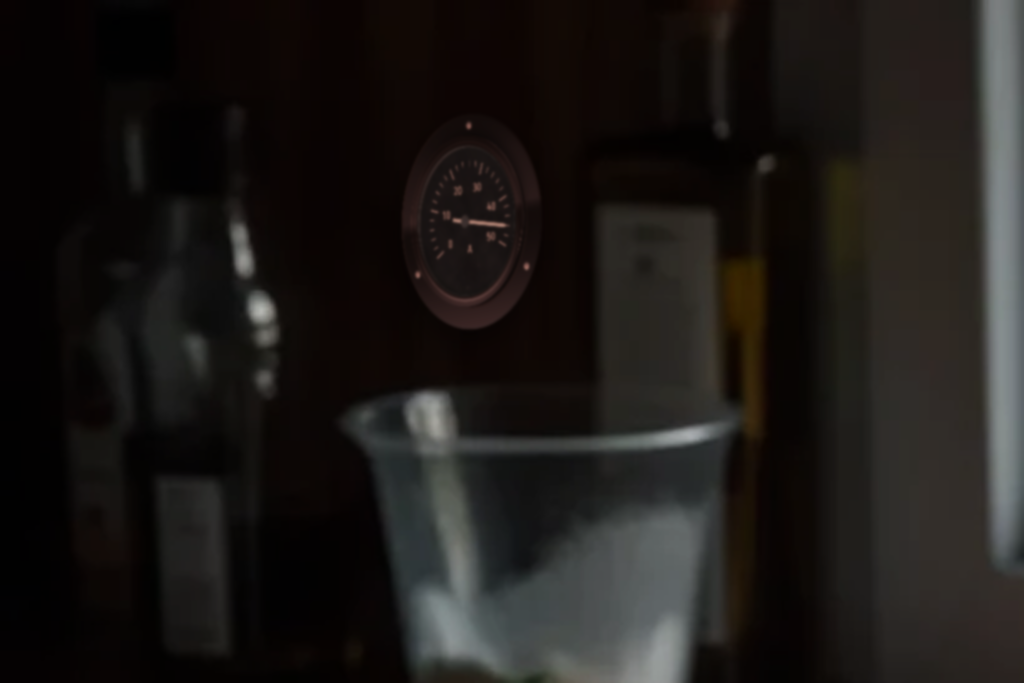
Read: 46,A
